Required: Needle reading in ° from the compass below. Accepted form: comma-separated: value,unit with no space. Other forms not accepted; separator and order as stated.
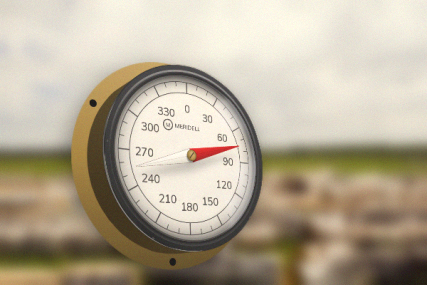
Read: 75,°
